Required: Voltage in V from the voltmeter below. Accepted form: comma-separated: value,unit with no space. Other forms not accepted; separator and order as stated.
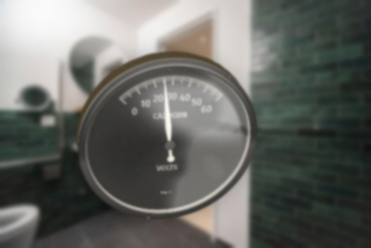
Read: 25,V
